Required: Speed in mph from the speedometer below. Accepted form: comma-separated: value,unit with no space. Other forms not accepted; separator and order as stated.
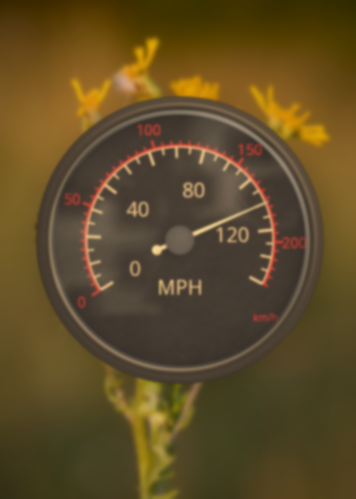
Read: 110,mph
